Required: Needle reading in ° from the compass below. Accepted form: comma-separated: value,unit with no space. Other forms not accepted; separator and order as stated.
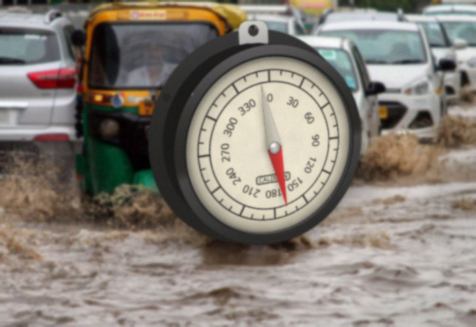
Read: 170,°
